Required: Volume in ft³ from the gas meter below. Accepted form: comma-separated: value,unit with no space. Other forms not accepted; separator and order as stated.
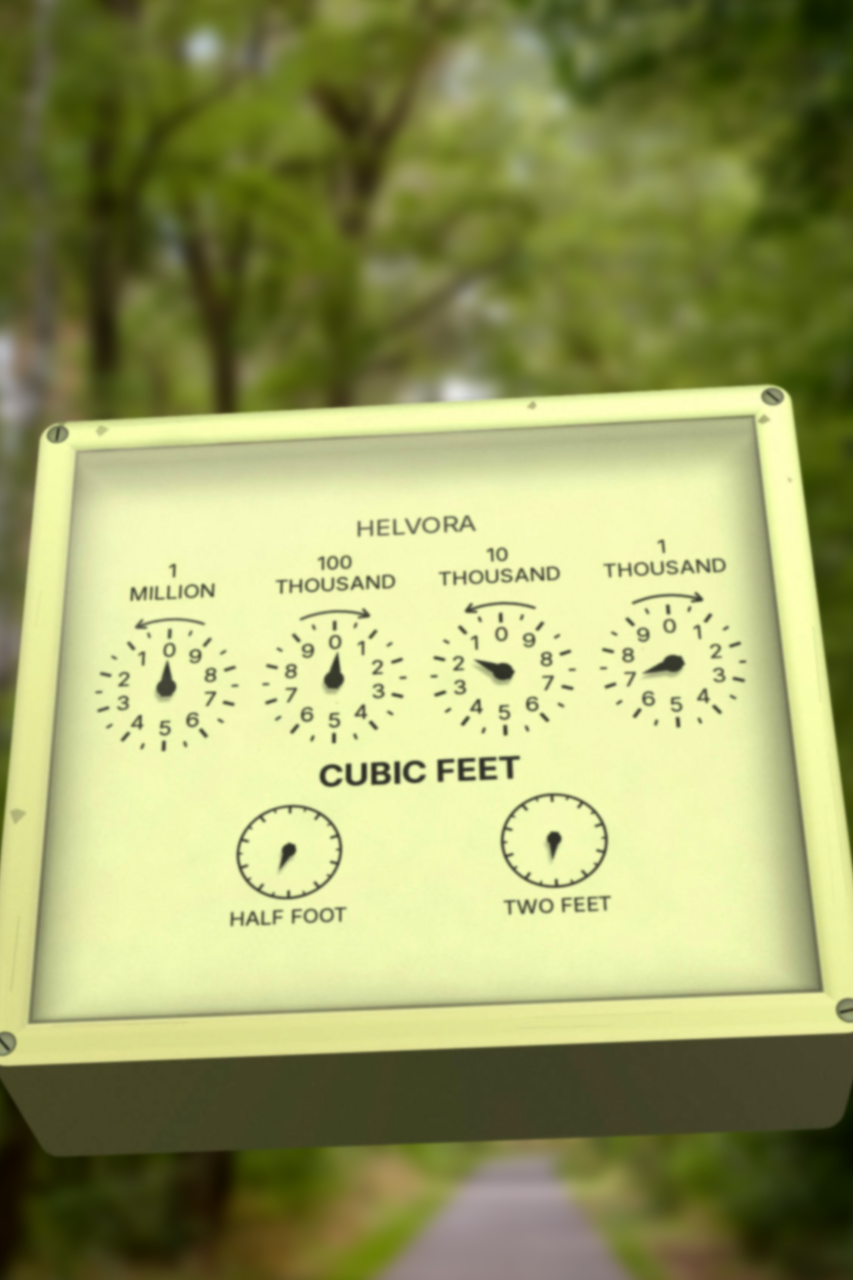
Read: 1700,ft³
